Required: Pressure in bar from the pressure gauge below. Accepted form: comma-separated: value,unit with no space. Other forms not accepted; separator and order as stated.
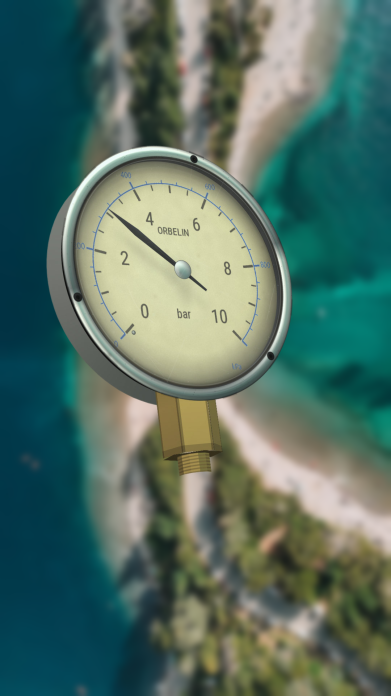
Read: 3,bar
